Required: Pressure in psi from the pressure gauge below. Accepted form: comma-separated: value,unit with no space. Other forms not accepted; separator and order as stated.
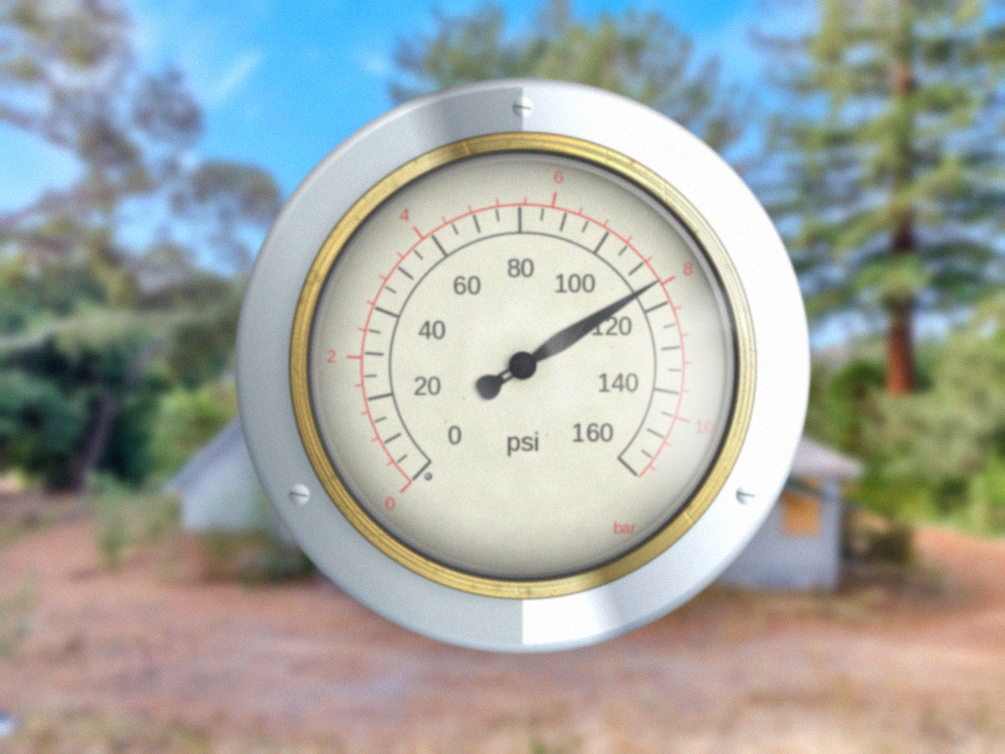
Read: 115,psi
